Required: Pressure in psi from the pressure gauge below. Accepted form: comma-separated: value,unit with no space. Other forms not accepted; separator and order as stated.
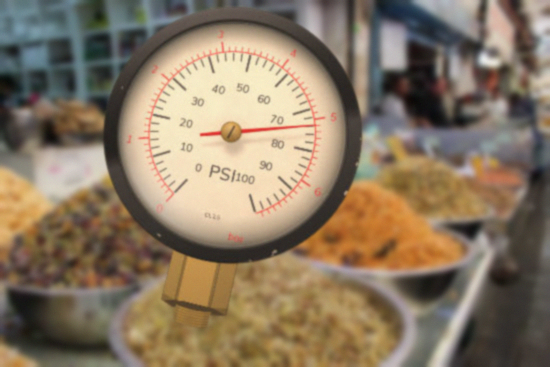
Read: 74,psi
